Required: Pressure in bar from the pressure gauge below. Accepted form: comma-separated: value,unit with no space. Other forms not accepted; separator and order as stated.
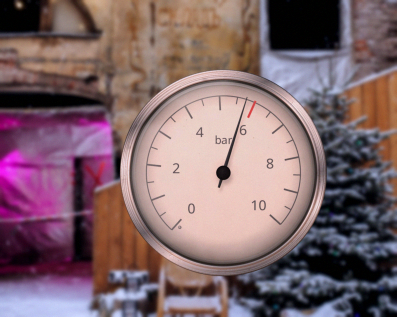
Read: 5.75,bar
